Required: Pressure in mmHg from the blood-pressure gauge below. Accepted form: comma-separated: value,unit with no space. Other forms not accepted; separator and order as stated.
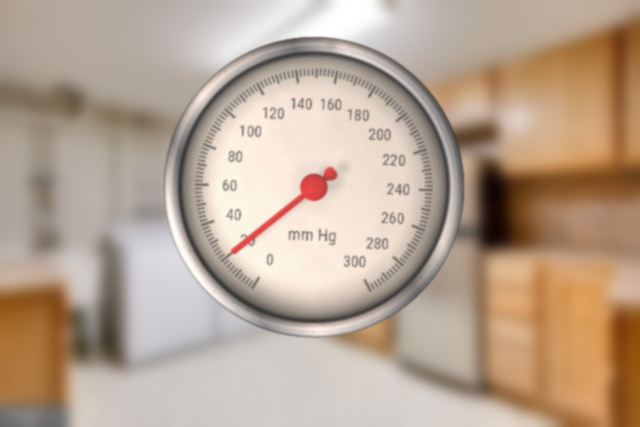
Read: 20,mmHg
